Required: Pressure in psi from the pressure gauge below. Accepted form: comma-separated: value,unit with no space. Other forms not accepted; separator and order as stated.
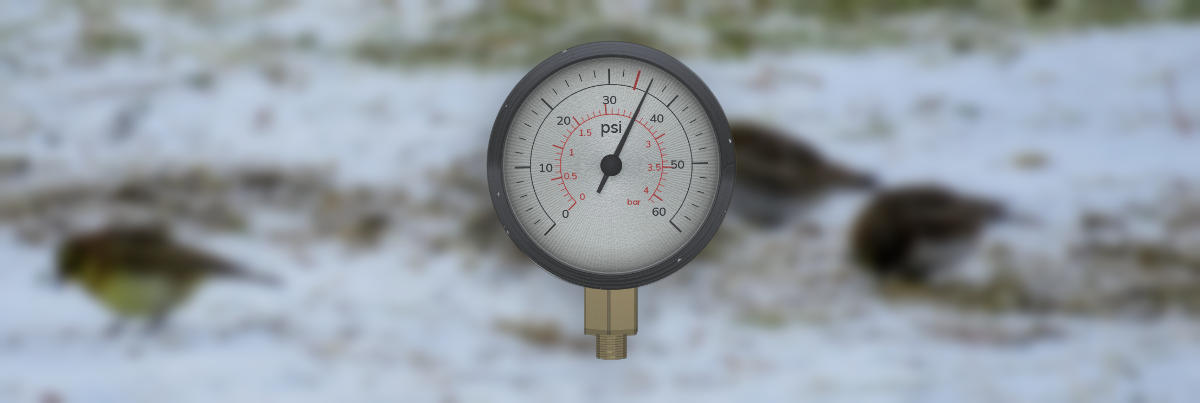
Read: 36,psi
